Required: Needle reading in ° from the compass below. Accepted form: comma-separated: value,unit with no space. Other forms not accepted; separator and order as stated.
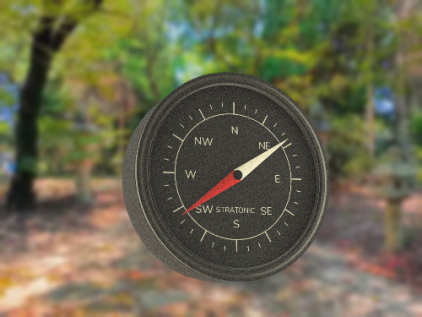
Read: 235,°
